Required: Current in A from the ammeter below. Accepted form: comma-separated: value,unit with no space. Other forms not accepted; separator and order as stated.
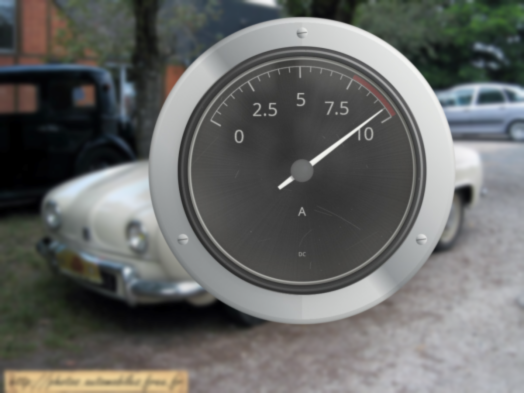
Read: 9.5,A
